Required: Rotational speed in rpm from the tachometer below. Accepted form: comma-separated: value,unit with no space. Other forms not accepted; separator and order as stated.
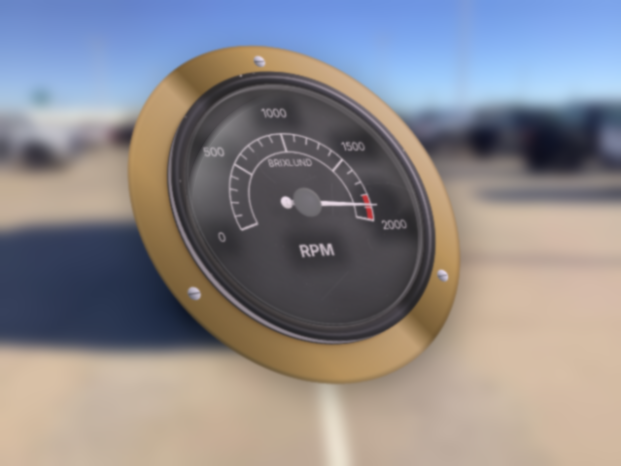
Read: 1900,rpm
